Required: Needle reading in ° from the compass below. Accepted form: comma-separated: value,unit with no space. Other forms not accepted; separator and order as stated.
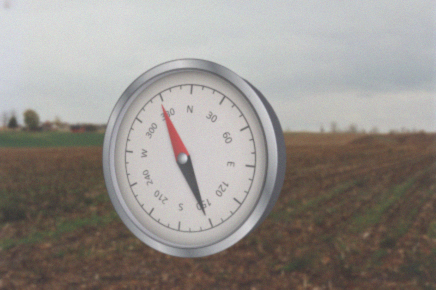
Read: 330,°
